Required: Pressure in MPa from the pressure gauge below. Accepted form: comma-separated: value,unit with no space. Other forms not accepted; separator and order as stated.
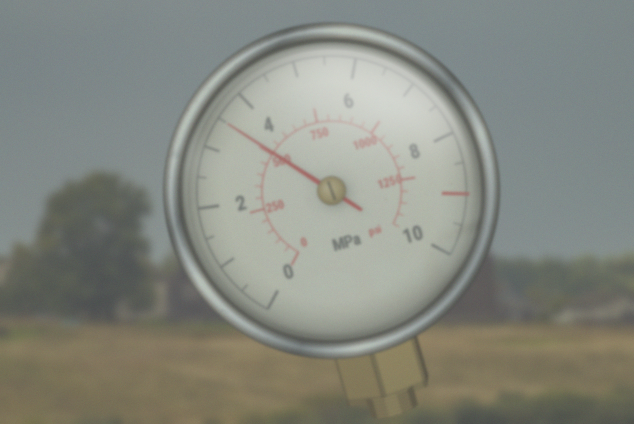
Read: 3.5,MPa
